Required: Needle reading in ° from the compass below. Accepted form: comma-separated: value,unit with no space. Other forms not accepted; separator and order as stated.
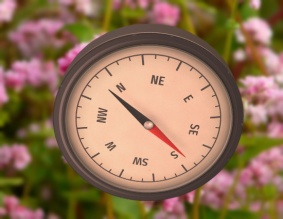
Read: 170,°
